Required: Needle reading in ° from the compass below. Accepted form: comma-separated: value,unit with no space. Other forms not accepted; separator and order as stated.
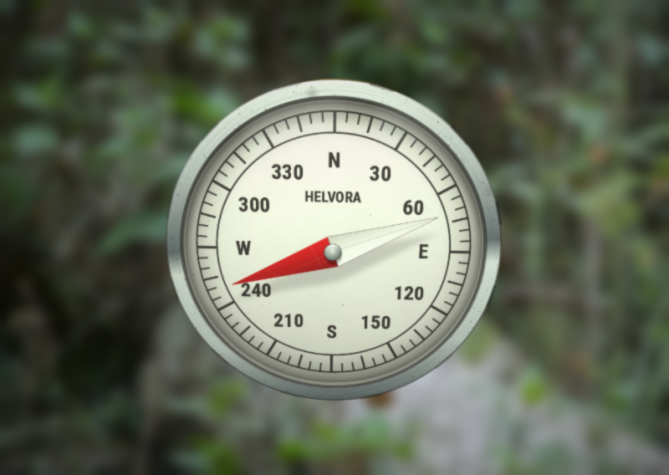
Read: 250,°
